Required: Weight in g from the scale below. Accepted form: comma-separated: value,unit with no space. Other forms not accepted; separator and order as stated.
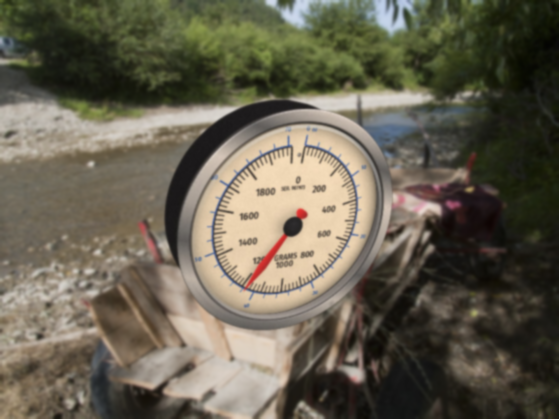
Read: 1200,g
